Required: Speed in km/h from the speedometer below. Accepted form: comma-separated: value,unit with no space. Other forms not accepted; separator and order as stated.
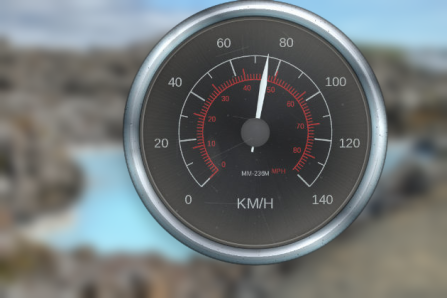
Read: 75,km/h
